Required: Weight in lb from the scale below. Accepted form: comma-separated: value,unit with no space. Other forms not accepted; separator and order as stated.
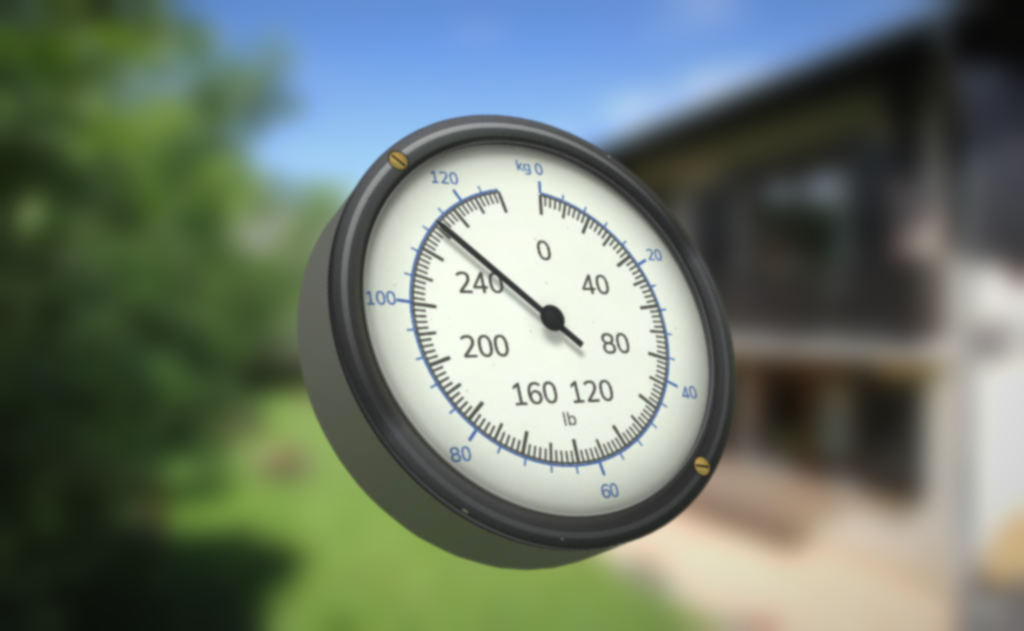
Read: 250,lb
